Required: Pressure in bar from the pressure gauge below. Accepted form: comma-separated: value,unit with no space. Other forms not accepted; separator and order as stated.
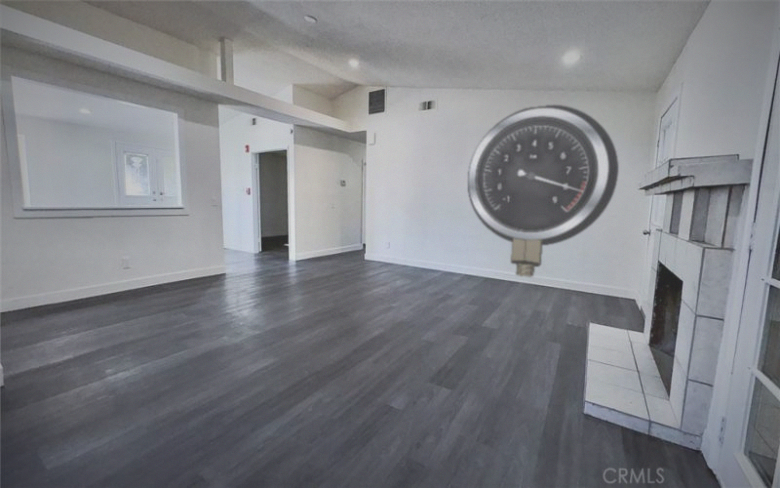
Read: 8,bar
